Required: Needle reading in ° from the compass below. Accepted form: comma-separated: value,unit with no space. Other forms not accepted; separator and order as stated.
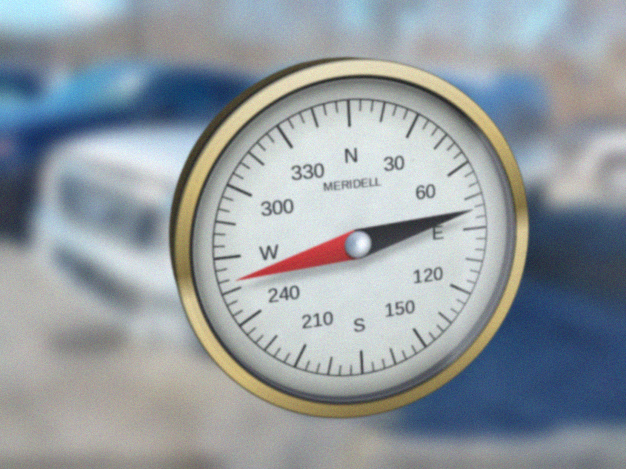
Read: 260,°
